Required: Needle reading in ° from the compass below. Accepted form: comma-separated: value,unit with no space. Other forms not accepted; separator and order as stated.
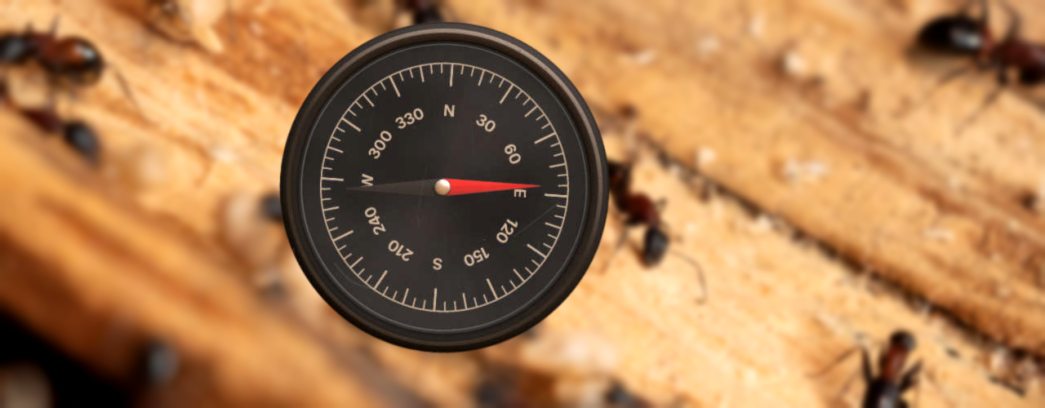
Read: 85,°
